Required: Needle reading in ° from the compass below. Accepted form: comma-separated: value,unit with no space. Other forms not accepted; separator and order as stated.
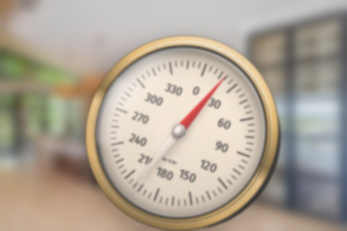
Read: 20,°
